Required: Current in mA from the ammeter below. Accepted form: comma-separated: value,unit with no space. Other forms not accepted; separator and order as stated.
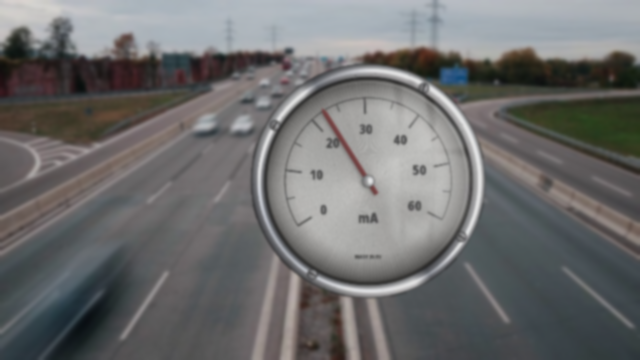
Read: 22.5,mA
